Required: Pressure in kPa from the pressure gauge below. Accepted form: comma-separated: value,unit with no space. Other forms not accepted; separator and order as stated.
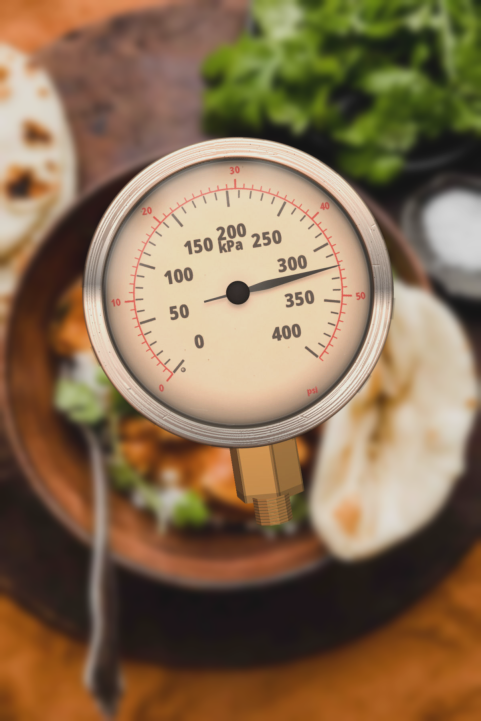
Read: 320,kPa
